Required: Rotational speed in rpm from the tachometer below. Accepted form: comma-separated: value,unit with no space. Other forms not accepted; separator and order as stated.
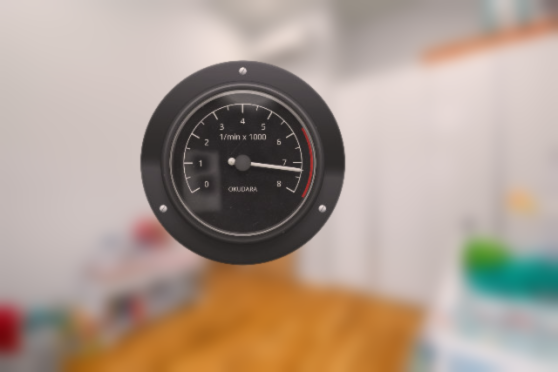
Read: 7250,rpm
